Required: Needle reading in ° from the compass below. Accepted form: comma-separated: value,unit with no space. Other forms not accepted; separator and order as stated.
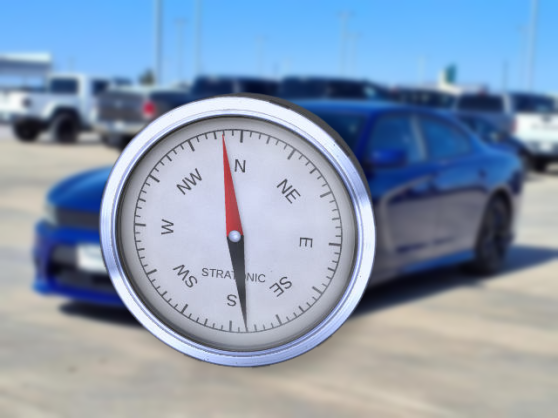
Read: 350,°
